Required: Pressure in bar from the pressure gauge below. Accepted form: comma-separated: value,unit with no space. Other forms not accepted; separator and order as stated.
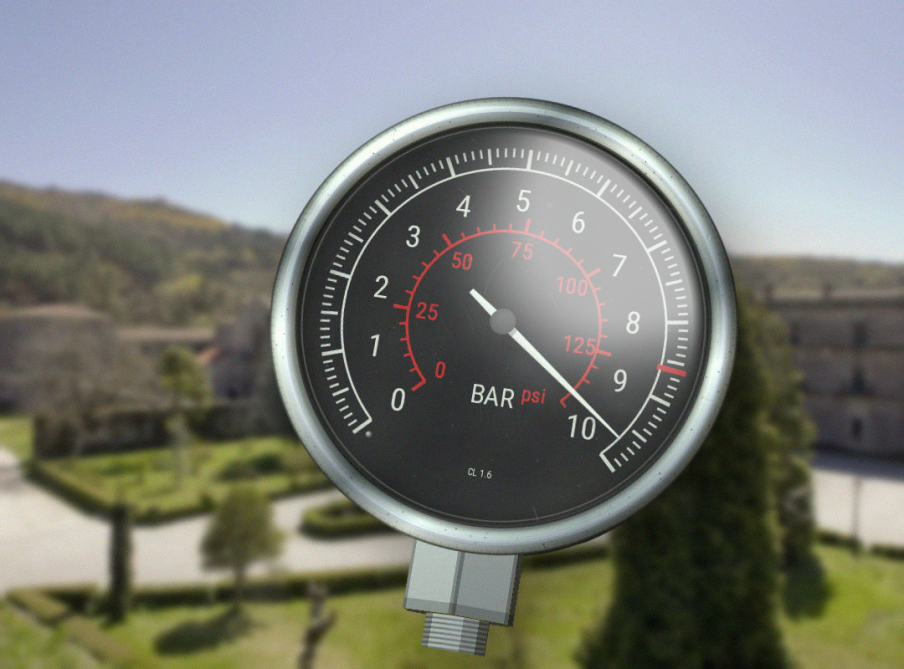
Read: 9.7,bar
